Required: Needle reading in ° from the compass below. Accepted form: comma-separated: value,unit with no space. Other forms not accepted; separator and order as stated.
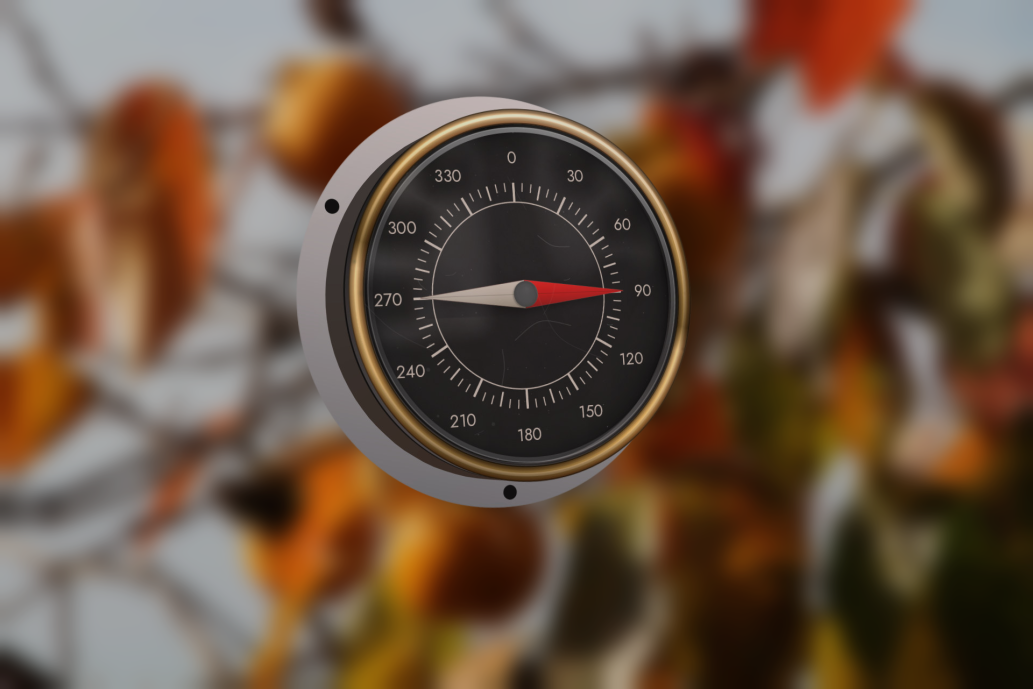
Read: 90,°
